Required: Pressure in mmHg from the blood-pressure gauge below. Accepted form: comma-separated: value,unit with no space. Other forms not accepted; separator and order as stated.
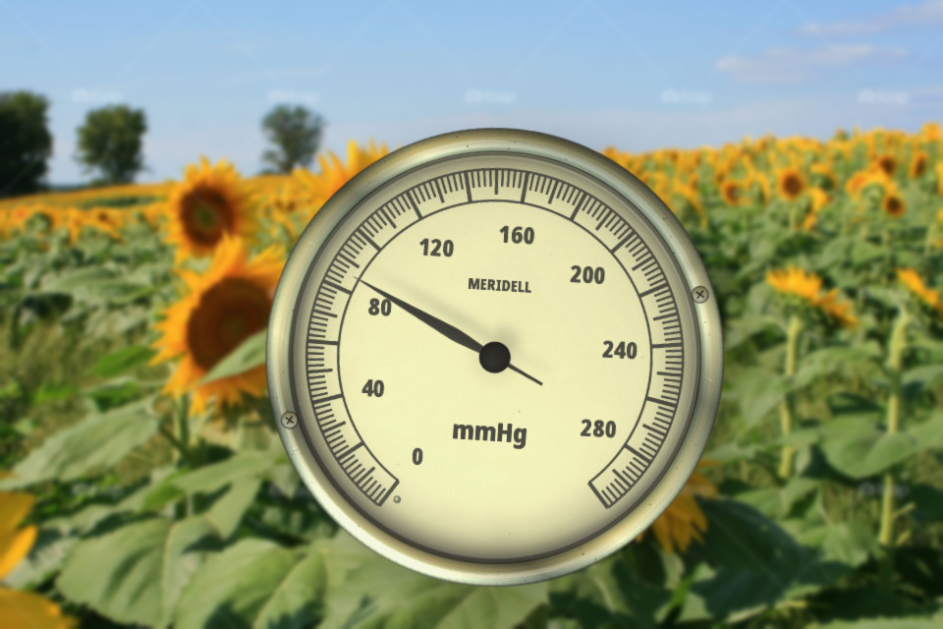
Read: 86,mmHg
